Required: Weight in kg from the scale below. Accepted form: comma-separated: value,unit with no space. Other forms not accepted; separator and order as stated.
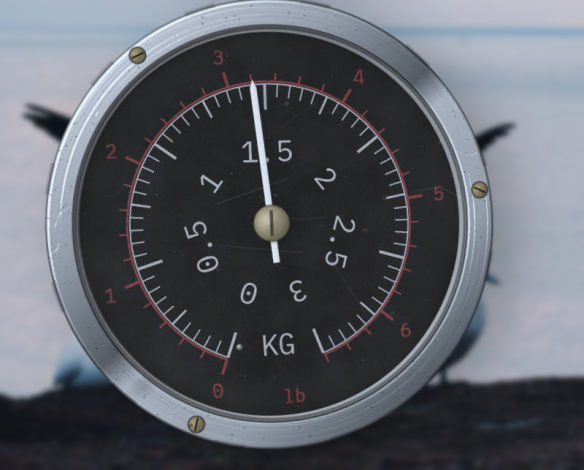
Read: 1.45,kg
